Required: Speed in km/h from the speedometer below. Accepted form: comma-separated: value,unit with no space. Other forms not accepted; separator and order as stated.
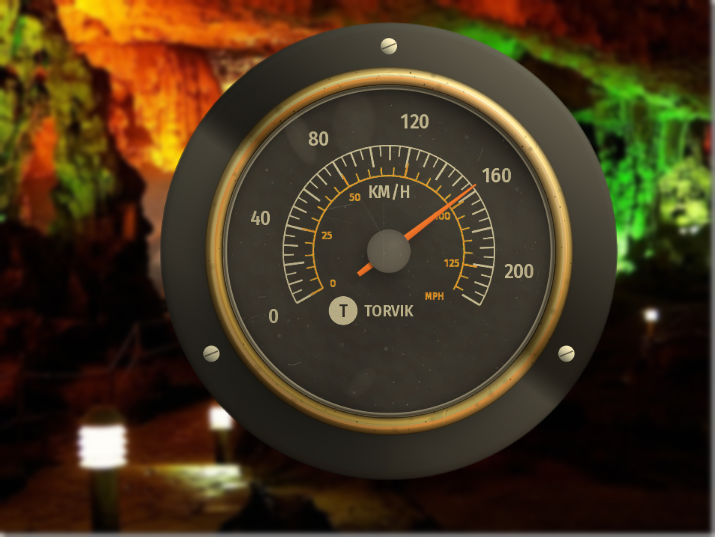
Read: 157.5,km/h
